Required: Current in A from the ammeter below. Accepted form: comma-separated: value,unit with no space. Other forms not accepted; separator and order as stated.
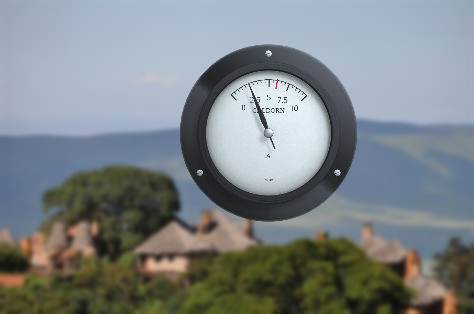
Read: 2.5,A
